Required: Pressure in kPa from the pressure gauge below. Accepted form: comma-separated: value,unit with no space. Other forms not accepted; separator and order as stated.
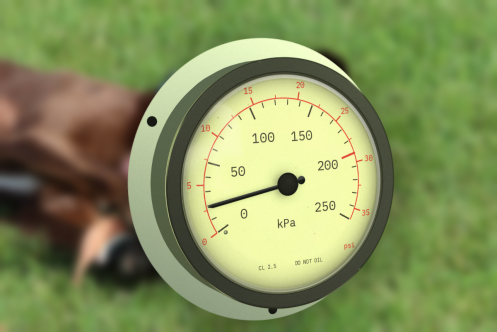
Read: 20,kPa
